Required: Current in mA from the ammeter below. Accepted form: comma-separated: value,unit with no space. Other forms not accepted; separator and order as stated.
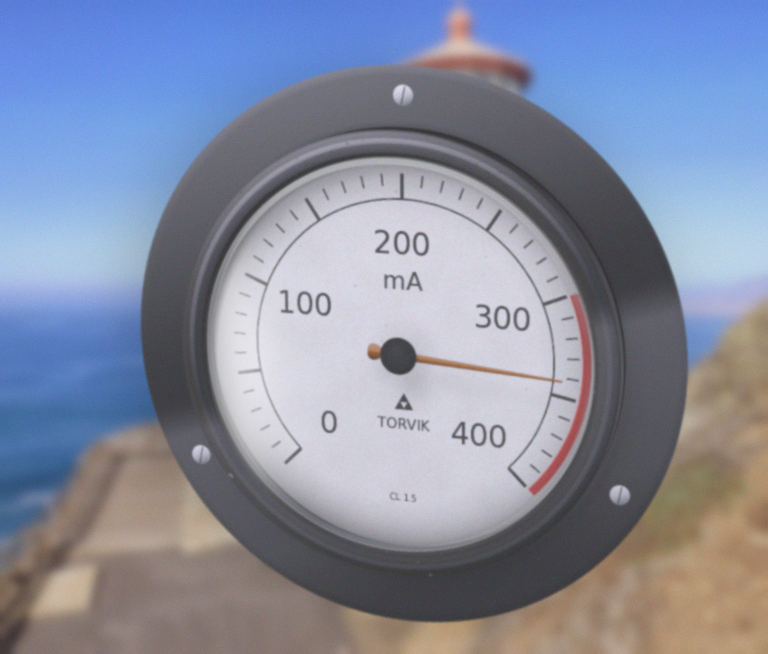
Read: 340,mA
